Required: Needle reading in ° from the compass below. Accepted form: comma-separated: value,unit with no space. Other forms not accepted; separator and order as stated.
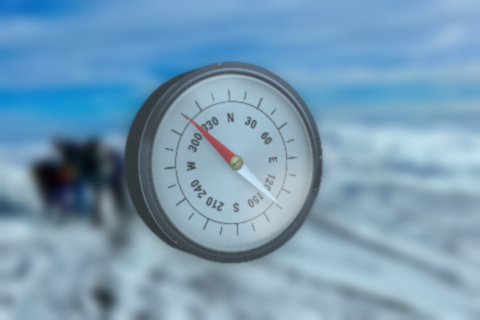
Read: 315,°
